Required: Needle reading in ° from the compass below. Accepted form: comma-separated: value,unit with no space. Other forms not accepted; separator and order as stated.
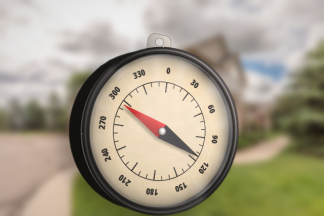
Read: 295,°
